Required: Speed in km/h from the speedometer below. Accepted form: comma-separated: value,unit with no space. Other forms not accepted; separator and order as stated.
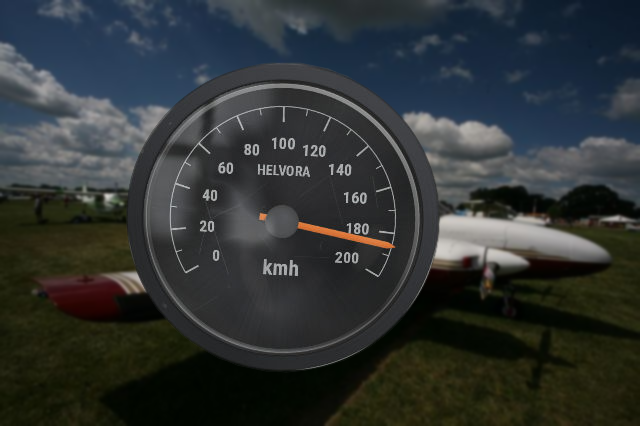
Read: 185,km/h
